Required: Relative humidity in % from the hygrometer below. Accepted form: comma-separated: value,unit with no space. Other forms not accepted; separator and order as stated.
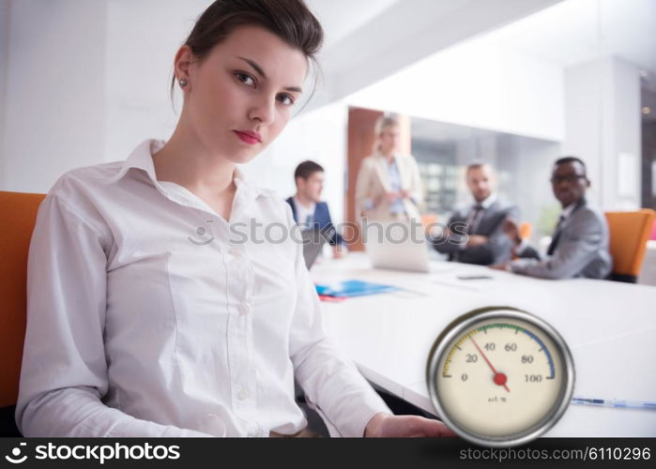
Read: 30,%
